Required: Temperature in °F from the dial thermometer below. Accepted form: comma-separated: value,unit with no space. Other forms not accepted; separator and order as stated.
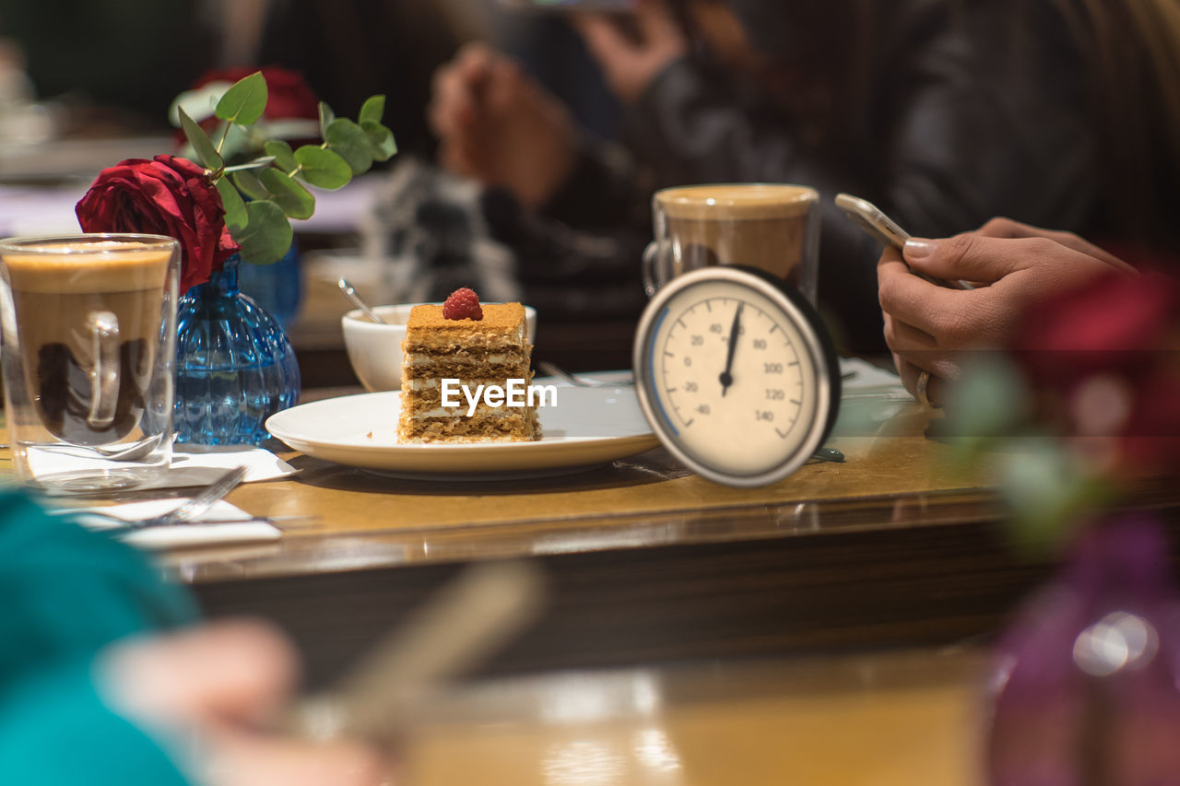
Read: 60,°F
